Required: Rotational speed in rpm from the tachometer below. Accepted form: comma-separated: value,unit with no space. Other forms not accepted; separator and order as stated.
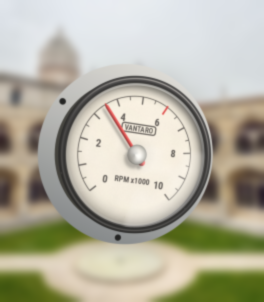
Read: 3500,rpm
